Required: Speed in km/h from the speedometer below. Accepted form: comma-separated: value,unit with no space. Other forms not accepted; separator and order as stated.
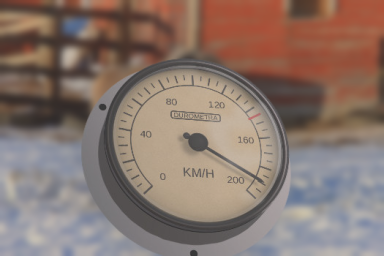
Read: 190,km/h
